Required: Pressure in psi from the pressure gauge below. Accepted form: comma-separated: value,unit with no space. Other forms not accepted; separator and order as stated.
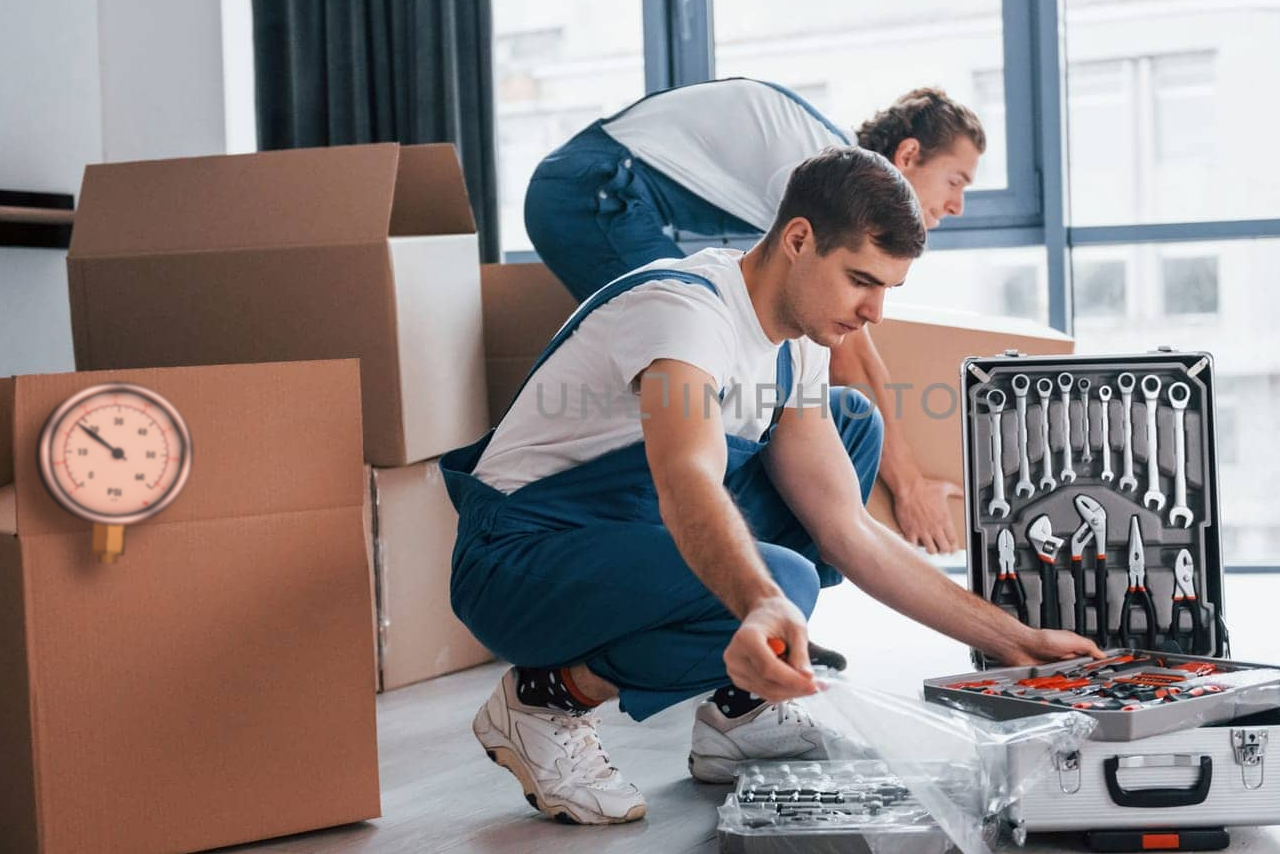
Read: 18,psi
